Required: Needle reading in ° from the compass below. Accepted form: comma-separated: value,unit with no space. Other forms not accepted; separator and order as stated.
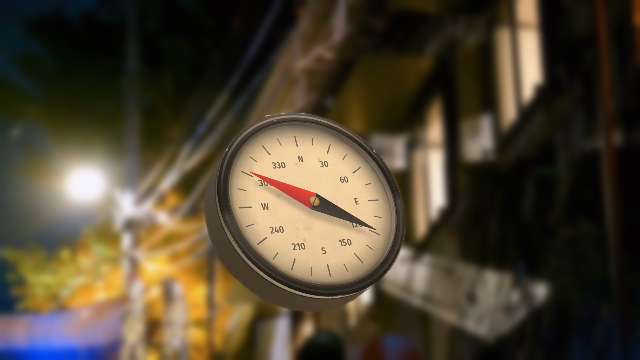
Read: 300,°
